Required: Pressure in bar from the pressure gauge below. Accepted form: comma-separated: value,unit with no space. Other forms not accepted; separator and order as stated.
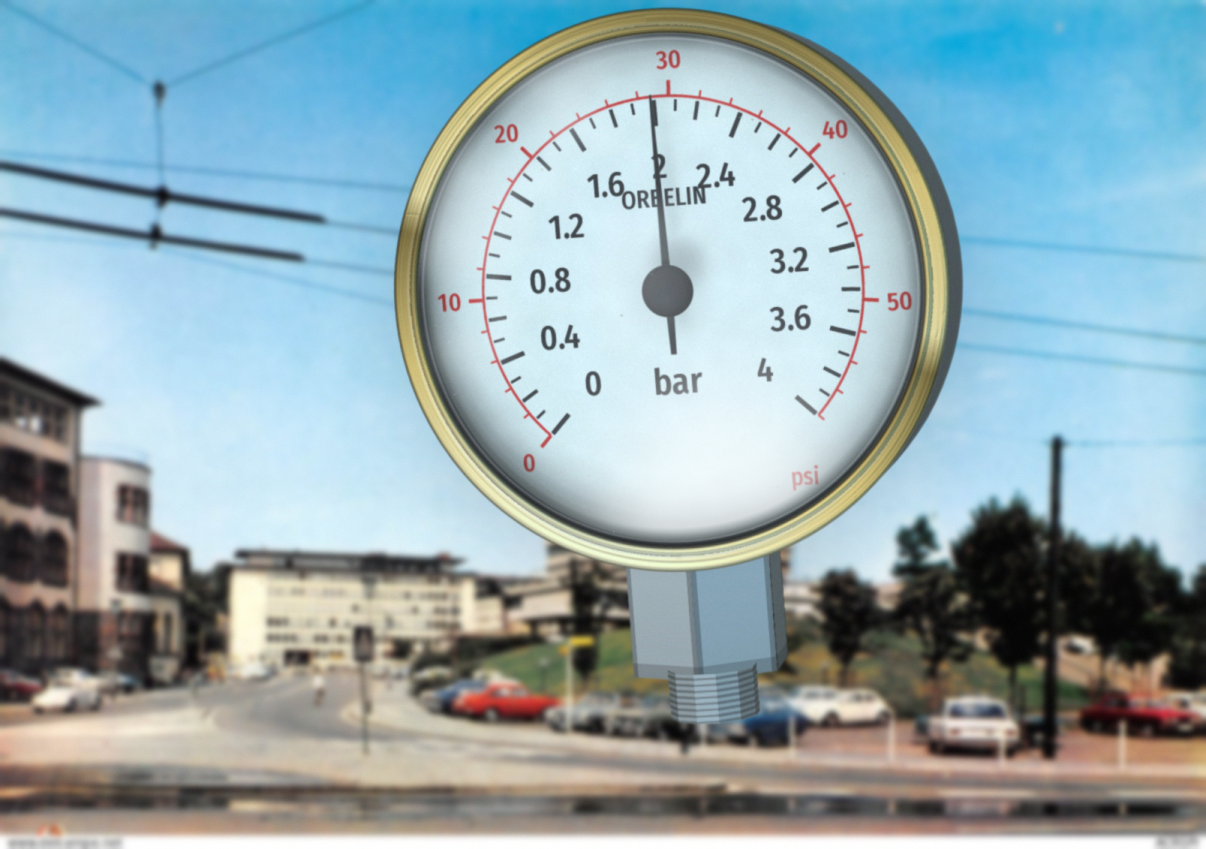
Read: 2,bar
